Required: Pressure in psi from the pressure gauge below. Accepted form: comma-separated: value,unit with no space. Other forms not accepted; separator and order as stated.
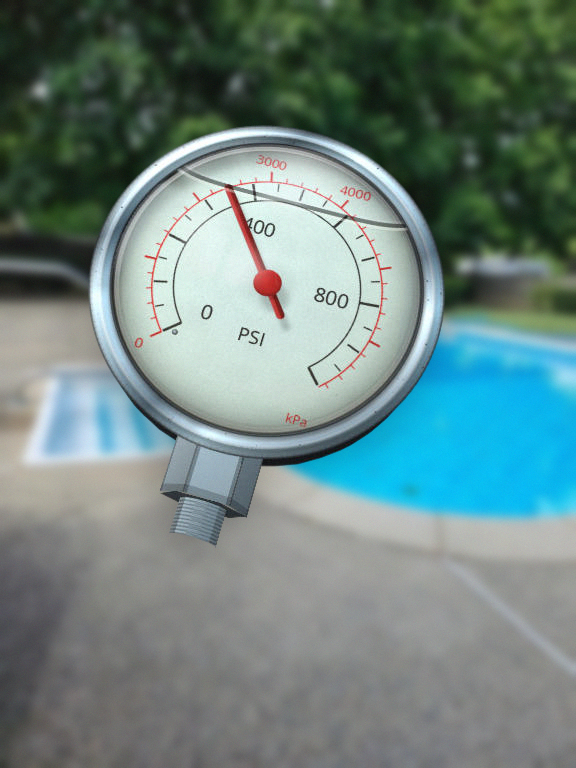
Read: 350,psi
